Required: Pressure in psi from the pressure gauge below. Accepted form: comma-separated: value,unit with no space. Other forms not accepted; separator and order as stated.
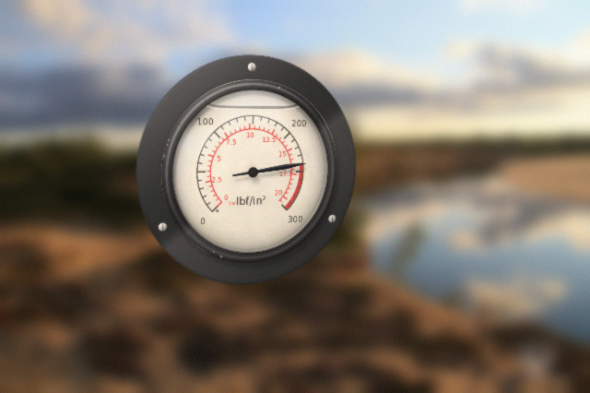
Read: 240,psi
